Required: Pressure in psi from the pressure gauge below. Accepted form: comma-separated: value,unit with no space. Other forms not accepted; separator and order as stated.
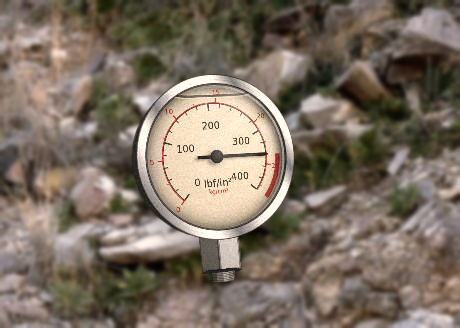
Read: 340,psi
